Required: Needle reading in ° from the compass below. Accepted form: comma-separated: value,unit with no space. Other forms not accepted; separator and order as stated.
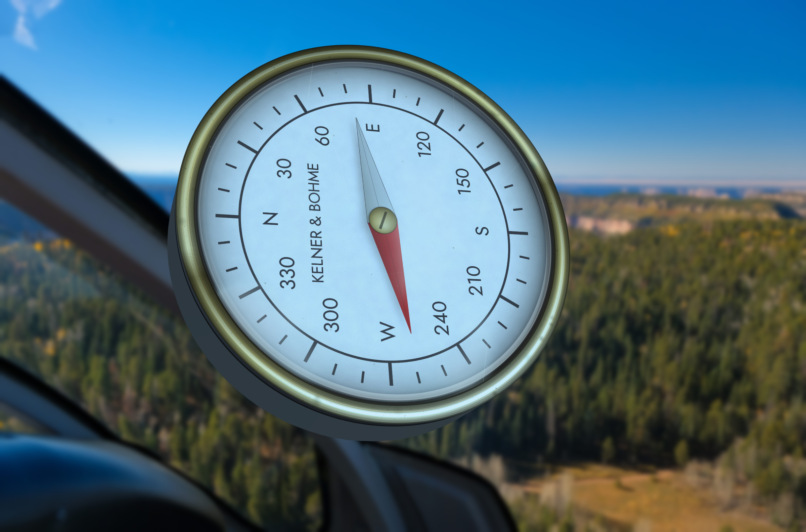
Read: 260,°
